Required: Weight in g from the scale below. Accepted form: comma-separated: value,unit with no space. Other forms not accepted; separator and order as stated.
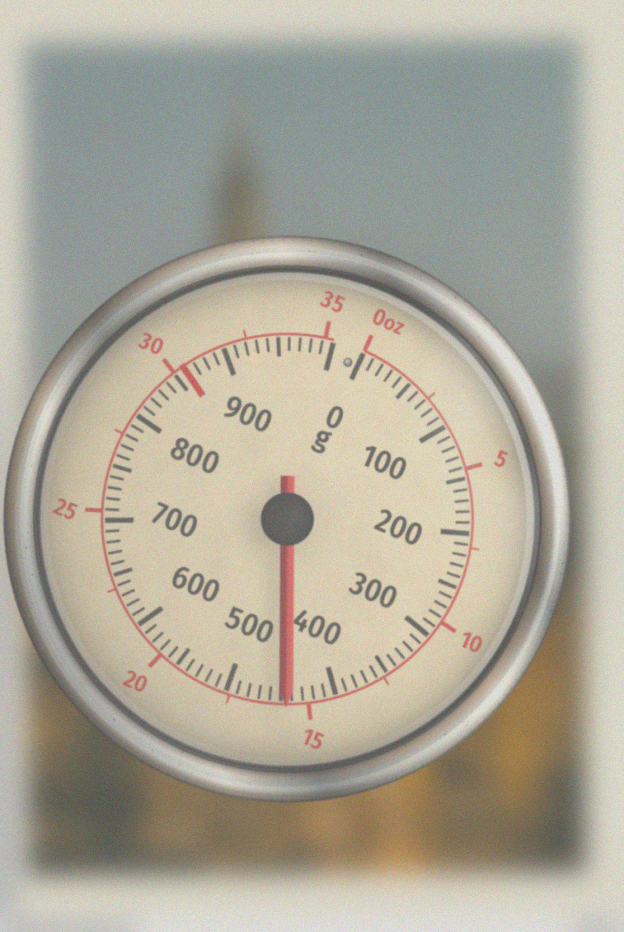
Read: 445,g
